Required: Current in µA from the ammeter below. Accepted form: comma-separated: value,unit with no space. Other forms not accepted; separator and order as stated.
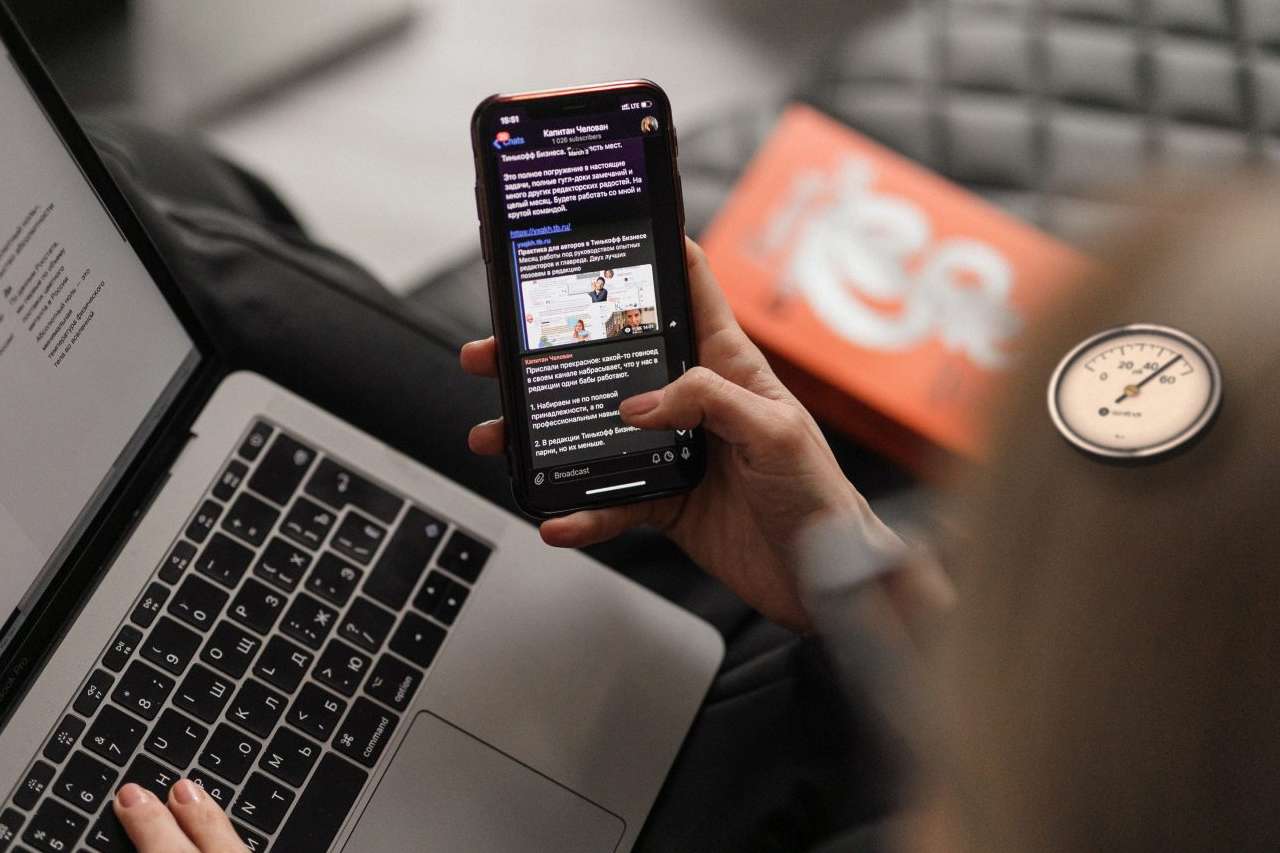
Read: 50,µA
